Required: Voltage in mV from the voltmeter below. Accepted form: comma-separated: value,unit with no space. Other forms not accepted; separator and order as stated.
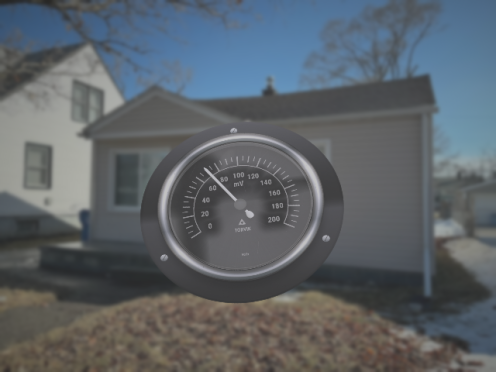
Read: 70,mV
